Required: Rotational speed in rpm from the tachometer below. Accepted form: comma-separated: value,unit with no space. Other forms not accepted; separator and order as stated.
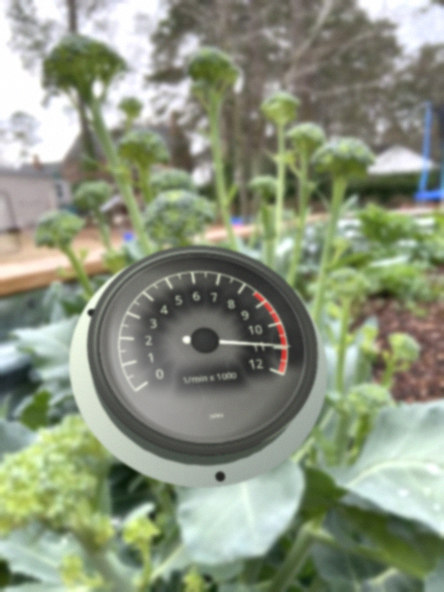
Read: 11000,rpm
